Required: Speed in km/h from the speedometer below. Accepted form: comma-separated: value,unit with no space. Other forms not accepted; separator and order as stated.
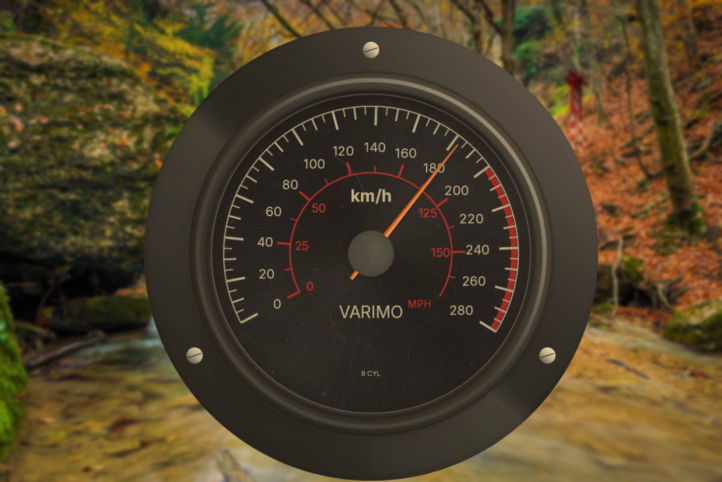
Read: 182.5,km/h
